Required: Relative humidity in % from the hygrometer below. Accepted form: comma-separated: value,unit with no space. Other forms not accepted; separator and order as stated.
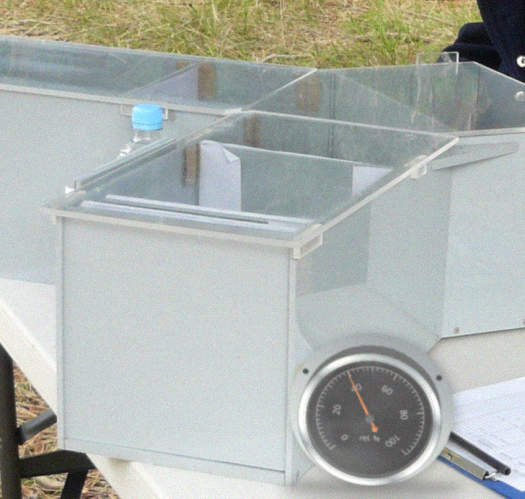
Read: 40,%
